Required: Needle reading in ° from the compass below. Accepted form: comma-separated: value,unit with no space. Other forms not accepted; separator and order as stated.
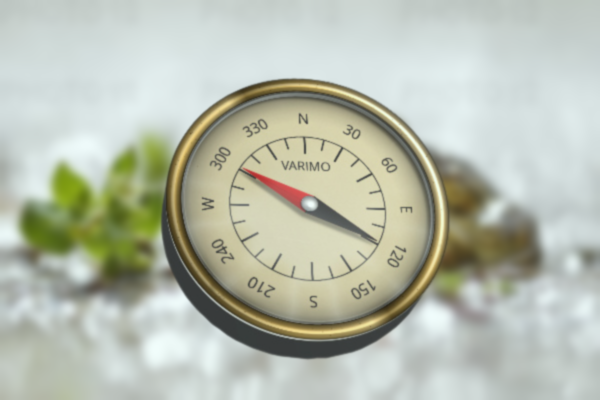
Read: 300,°
